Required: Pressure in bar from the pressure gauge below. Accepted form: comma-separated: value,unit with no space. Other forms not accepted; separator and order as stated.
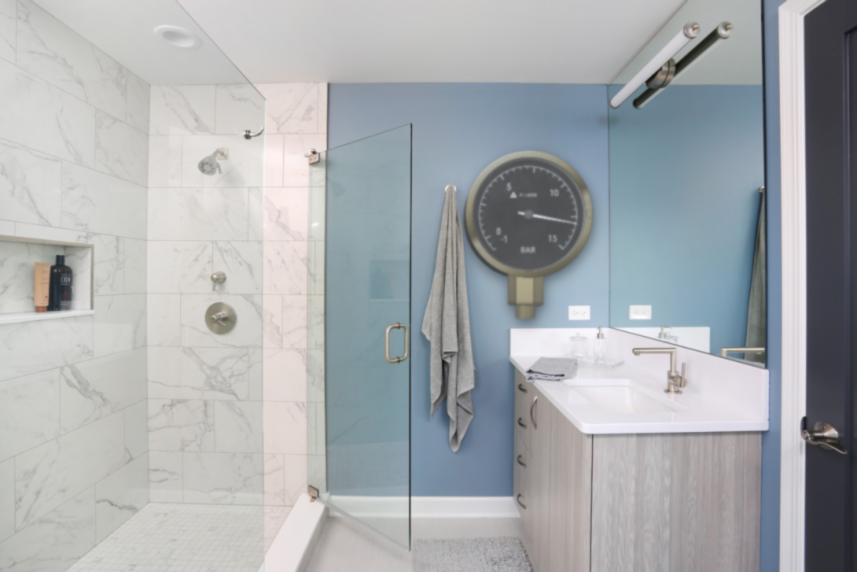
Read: 13,bar
